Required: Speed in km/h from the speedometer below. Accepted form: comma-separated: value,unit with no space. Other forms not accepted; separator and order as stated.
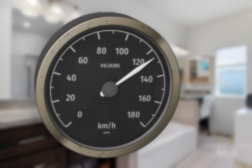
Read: 125,km/h
